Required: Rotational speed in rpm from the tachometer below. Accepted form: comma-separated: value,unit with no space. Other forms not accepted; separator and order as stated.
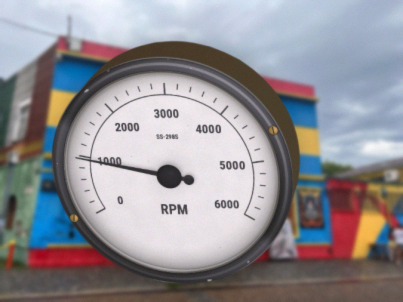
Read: 1000,rpm
